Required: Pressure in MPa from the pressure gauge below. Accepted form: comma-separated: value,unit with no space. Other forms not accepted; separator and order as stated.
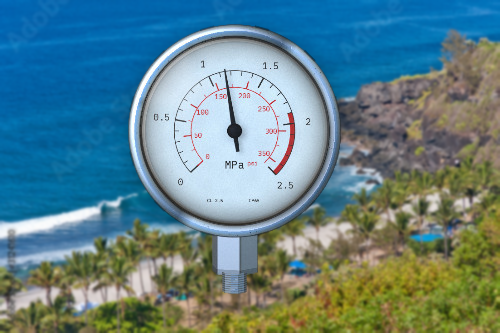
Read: 1.15,MPa
